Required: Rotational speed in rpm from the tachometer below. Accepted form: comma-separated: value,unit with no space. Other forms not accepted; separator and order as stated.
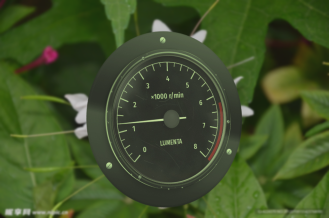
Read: 1250,rpm
